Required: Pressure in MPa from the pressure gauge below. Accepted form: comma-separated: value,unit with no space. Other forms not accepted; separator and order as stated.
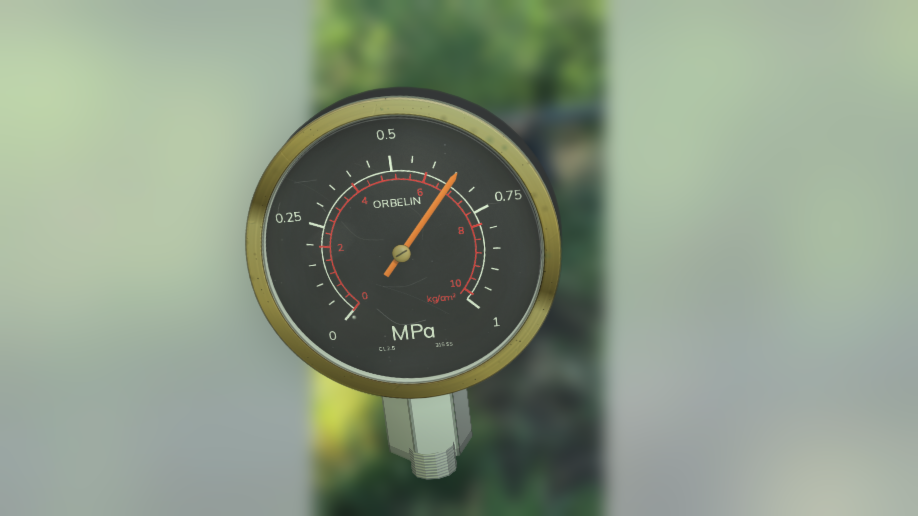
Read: 0.65,MPa
